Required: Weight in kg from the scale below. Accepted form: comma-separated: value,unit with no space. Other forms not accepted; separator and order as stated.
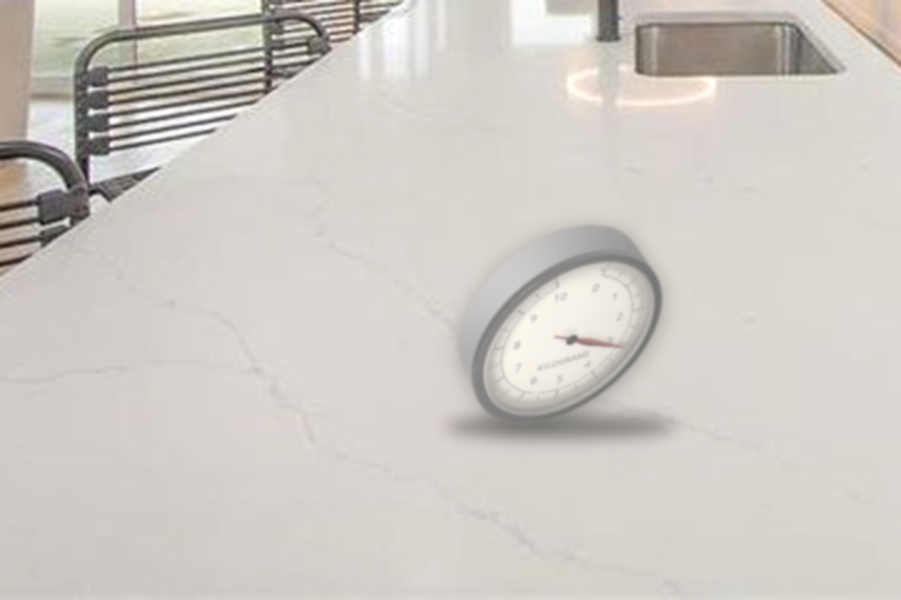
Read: 3,kg
